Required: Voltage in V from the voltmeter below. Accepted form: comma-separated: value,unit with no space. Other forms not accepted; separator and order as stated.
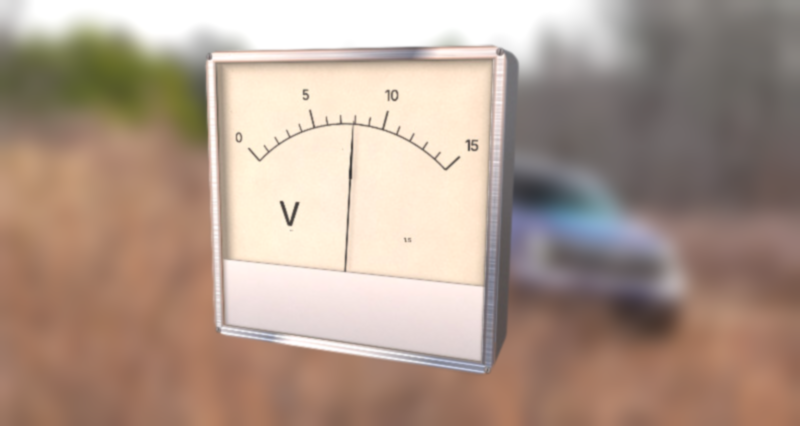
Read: 8,V
